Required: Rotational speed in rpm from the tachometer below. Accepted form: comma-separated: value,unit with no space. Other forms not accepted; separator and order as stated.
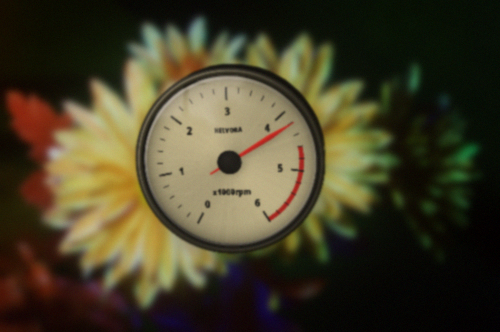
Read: 4200,rpm
